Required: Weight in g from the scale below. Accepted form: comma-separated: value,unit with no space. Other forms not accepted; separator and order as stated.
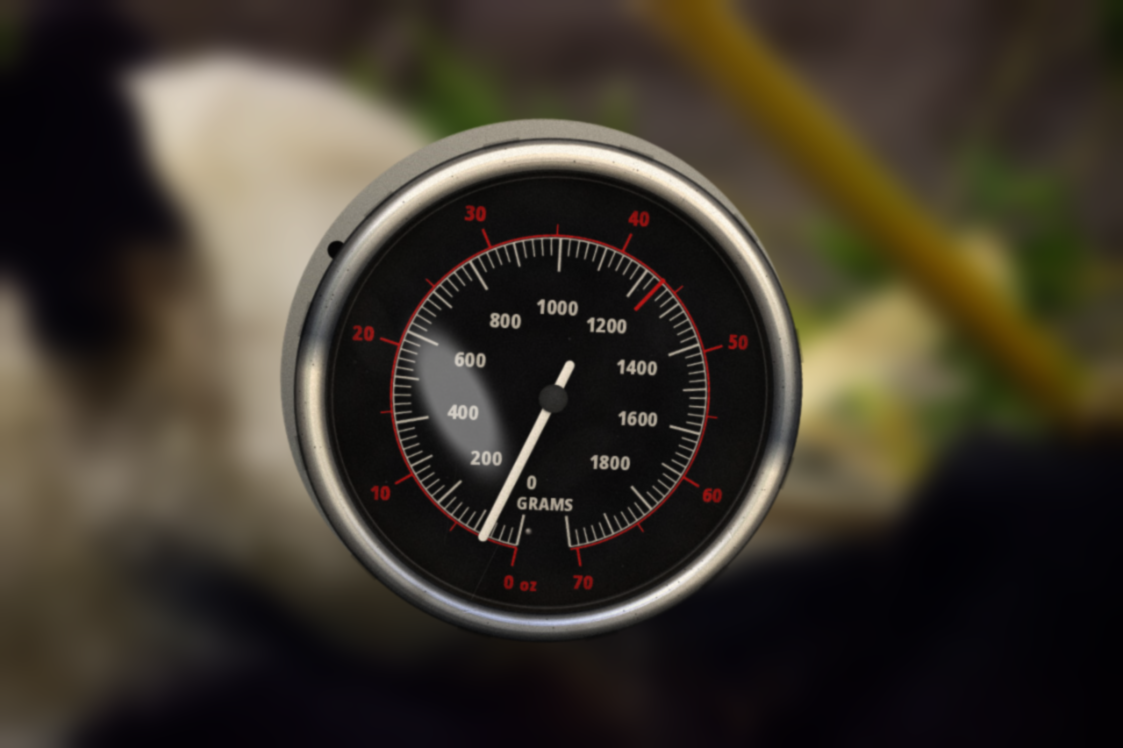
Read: 80,g
